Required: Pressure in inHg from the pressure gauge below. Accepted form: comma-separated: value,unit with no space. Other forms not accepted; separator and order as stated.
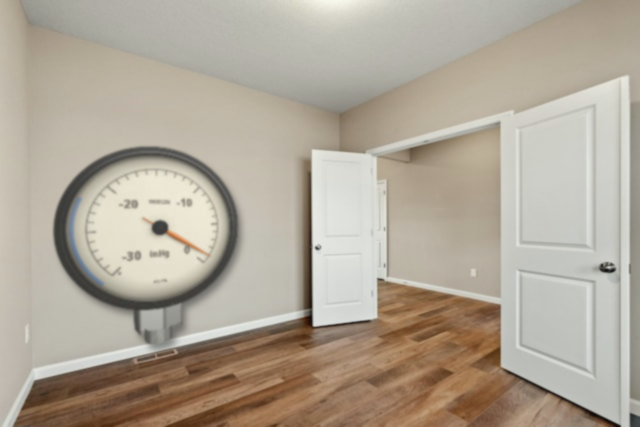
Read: -1,inHg
